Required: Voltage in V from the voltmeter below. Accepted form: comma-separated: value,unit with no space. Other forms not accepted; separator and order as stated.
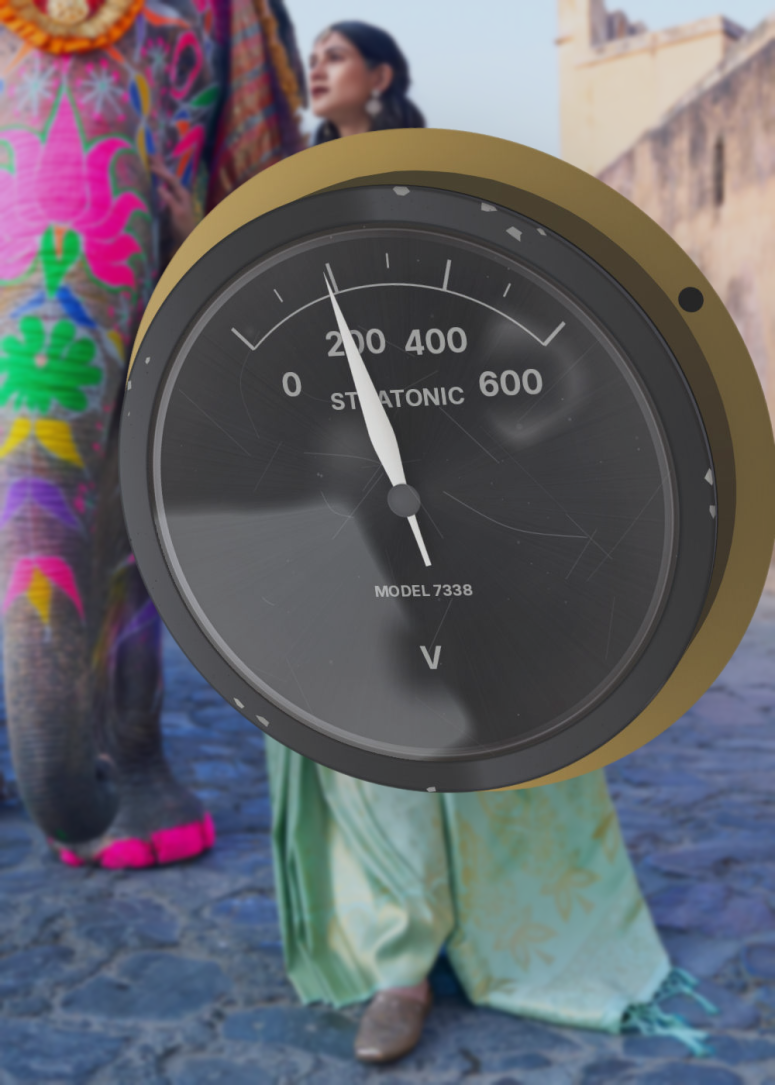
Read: 200,V
